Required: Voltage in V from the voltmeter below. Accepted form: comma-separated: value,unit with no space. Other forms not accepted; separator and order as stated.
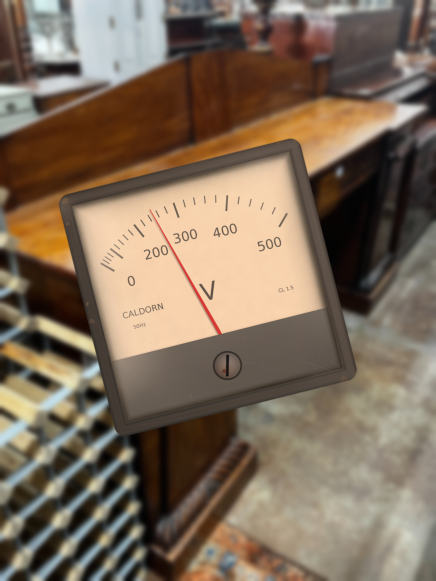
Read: 250,V
